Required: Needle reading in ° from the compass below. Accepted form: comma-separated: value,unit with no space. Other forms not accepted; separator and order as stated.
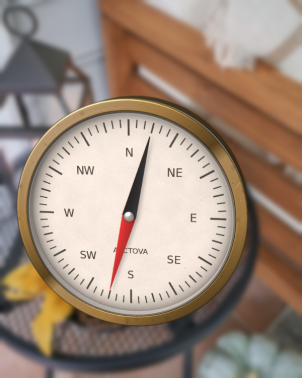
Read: 195,°
